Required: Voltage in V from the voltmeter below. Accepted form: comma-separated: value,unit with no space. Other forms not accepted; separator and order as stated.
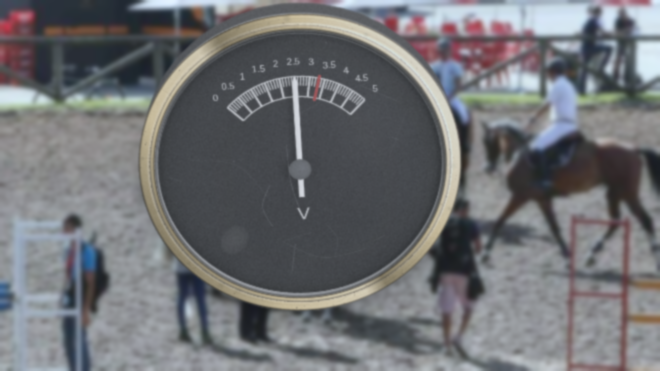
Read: 2.5,V
